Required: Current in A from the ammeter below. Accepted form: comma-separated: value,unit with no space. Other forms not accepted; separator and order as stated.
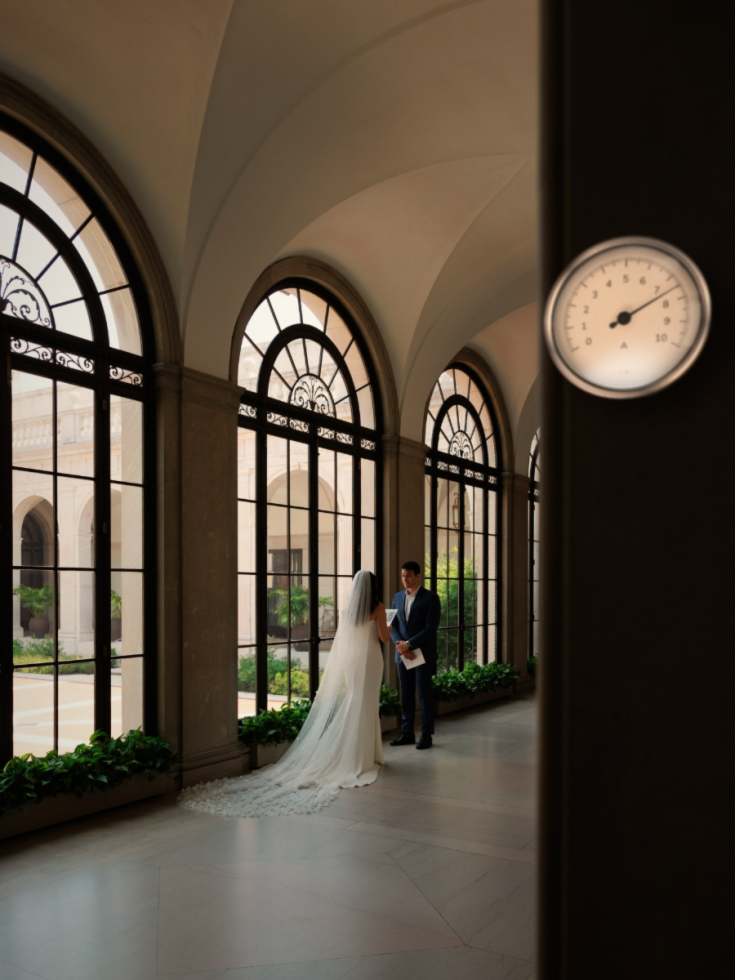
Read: 7.5,A
